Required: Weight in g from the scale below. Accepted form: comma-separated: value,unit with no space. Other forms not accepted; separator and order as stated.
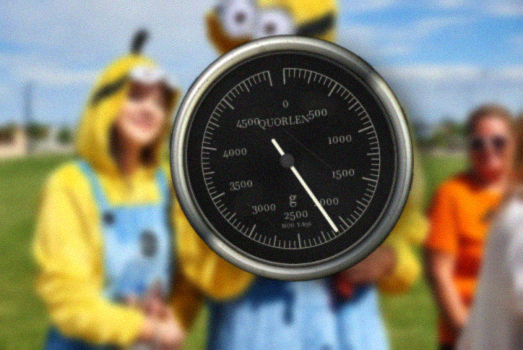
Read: 2100,g
